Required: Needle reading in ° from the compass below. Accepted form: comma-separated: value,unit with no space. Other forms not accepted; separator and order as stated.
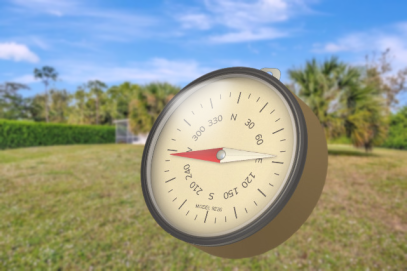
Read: 265,°
